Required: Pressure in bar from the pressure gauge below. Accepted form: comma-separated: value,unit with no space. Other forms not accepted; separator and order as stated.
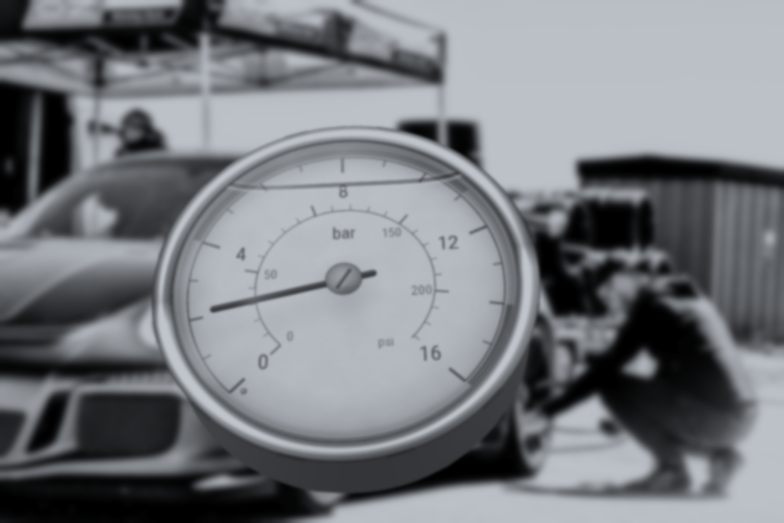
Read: 2,bar
